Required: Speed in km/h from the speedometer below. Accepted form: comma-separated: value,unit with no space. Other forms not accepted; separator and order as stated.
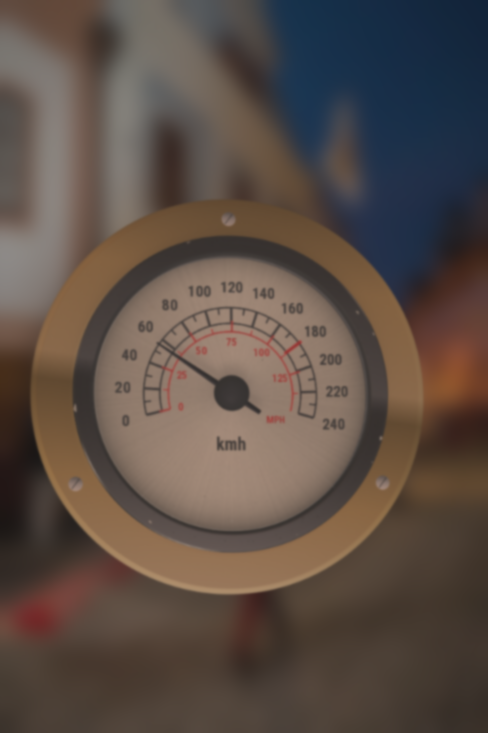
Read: 55,km/h
